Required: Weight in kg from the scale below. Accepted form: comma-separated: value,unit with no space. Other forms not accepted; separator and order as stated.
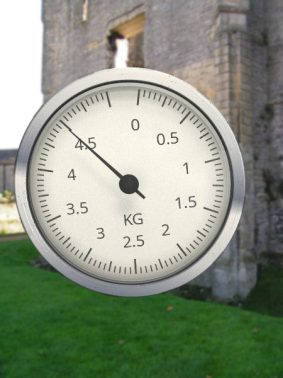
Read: 4.5,kg
